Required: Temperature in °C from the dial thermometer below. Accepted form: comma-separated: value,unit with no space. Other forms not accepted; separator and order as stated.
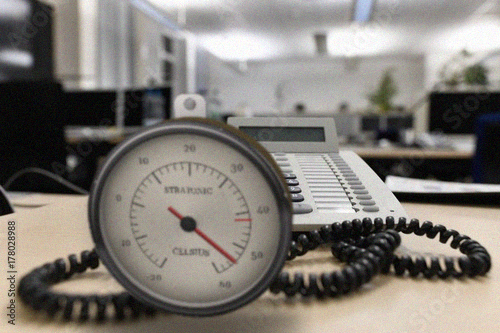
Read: 54,°C
